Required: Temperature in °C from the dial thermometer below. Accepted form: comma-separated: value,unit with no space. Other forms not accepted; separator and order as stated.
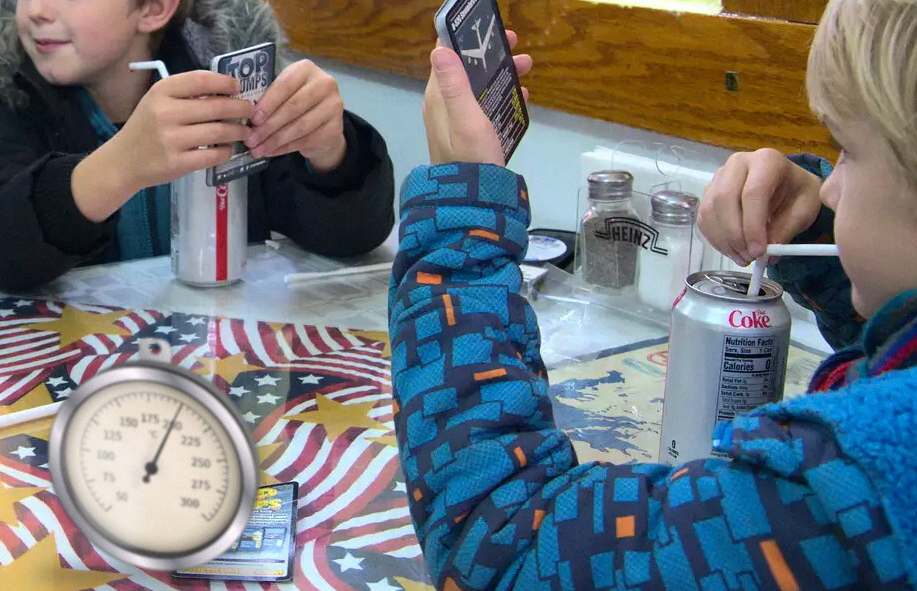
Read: 200,°C
